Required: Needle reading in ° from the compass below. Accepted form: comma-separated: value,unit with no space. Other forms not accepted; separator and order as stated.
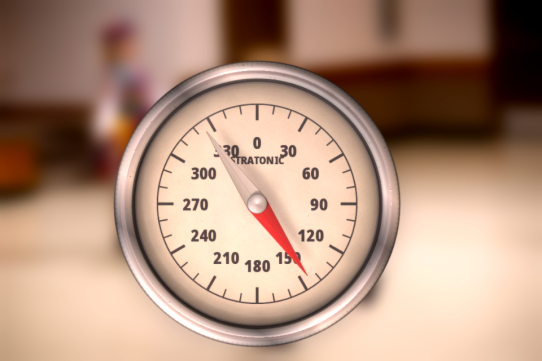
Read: 145,°
